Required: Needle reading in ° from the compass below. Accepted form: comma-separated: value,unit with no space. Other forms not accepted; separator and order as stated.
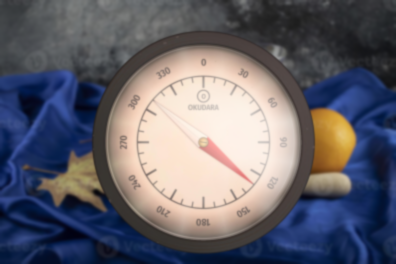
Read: 130,°
